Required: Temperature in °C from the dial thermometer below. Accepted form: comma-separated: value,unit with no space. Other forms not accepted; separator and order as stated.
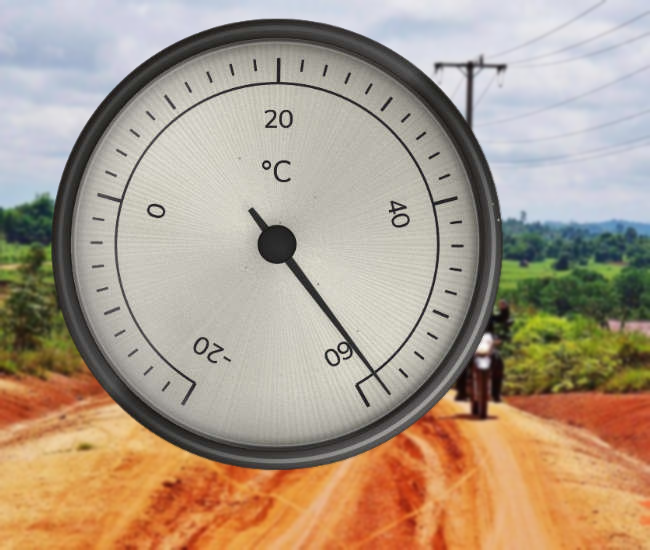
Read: 58,°C
